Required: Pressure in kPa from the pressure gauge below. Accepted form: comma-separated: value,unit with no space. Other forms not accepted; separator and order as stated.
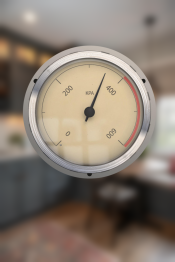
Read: 350,kPa
